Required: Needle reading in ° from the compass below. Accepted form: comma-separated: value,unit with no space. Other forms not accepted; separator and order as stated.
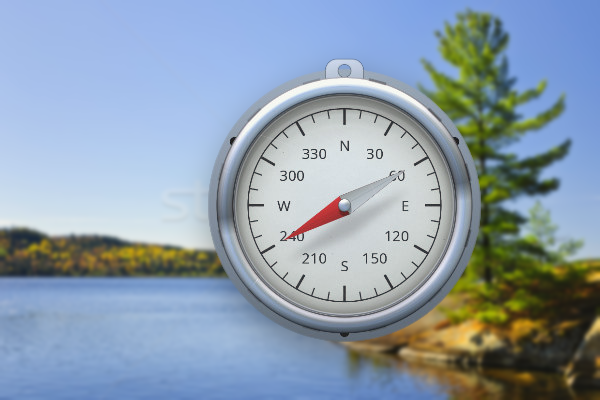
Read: 240,°
